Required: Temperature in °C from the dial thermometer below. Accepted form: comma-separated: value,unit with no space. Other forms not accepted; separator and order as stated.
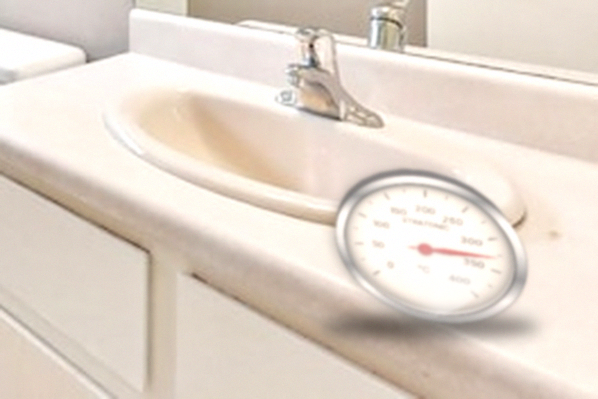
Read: 325,°C
